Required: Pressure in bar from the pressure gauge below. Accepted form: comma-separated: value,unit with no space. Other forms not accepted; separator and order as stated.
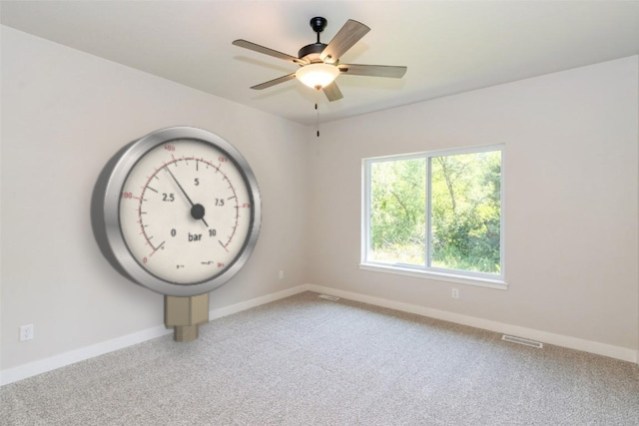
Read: 3.5,bar
